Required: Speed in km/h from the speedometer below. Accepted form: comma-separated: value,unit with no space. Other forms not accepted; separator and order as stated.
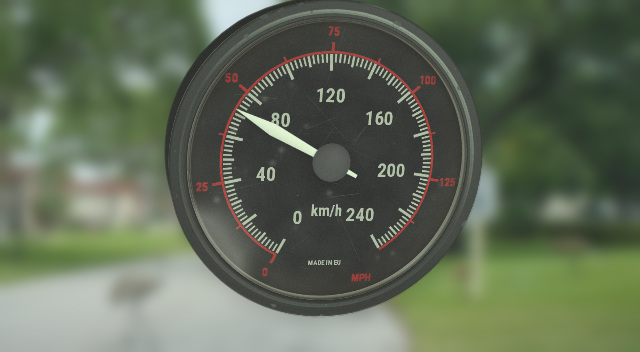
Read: 72,km/h
